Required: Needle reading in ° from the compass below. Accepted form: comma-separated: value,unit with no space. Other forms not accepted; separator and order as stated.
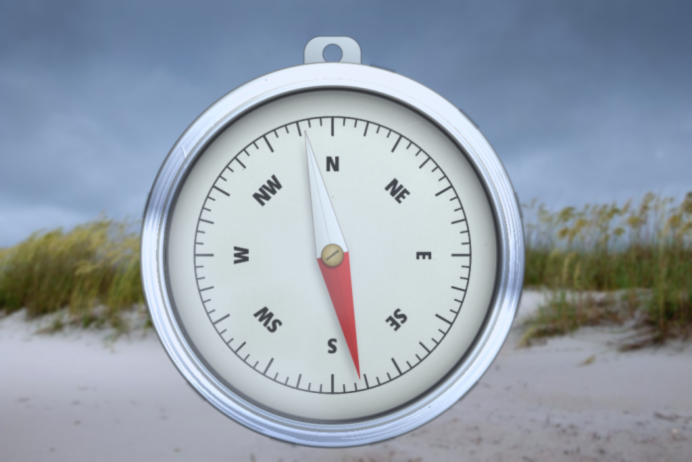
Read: 167.5,°
